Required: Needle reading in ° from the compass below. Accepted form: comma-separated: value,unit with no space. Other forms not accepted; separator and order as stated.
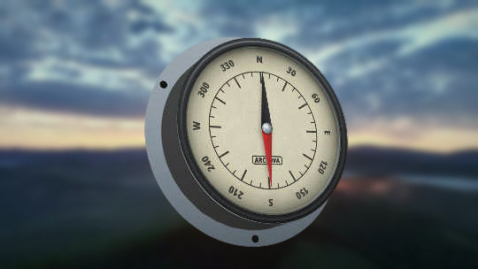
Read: 180,°
